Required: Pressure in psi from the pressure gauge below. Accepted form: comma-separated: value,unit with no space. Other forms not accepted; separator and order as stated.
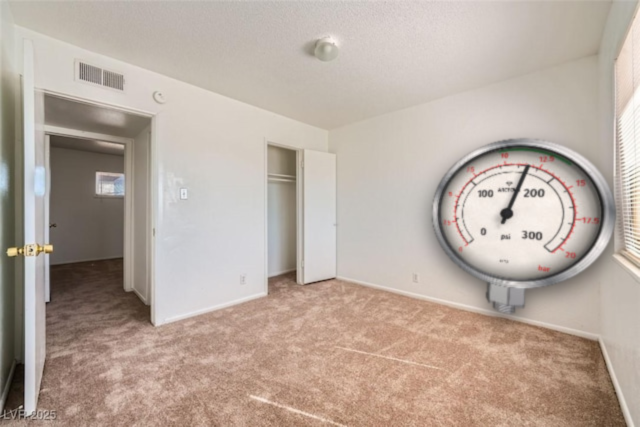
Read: 170,psi
